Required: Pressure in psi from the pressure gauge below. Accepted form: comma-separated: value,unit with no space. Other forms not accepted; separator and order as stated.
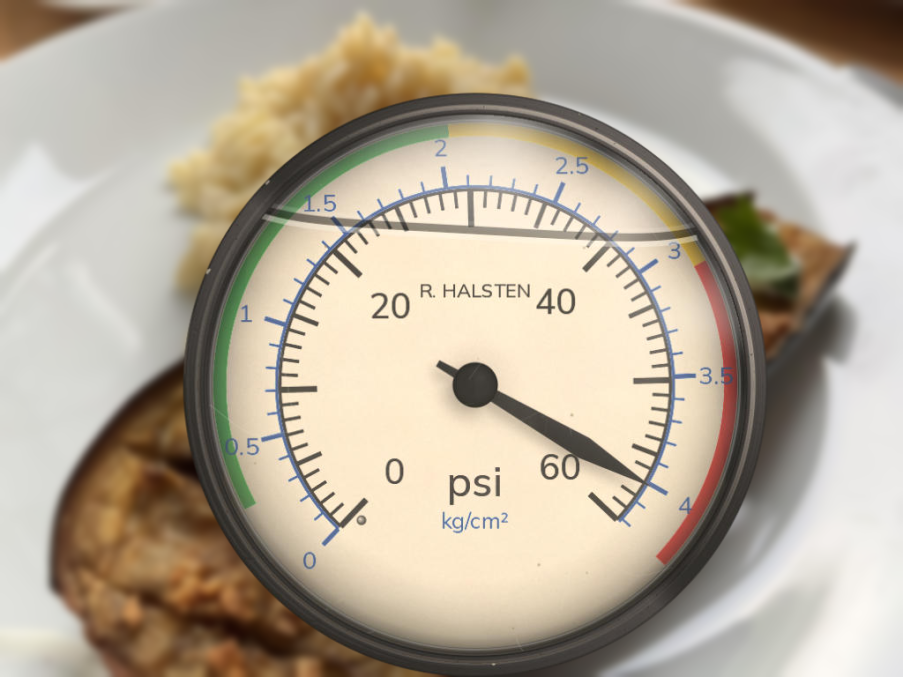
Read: 57,psi
